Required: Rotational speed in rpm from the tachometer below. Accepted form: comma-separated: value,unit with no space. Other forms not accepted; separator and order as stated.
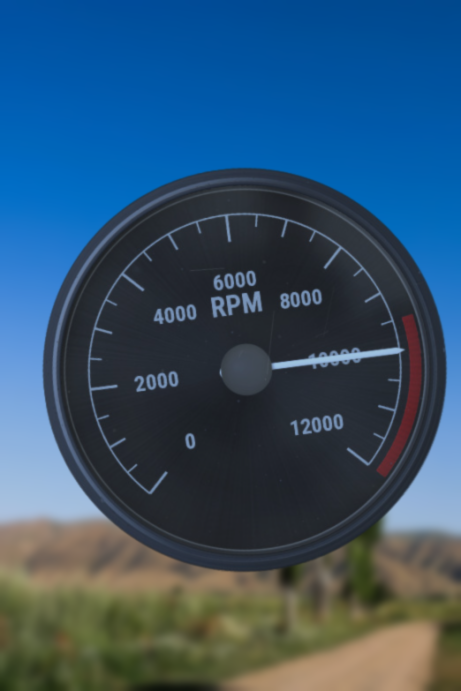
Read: 10000,rpm
